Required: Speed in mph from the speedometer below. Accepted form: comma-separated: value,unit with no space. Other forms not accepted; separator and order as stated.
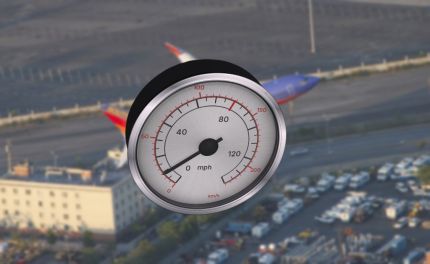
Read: 10,mph
